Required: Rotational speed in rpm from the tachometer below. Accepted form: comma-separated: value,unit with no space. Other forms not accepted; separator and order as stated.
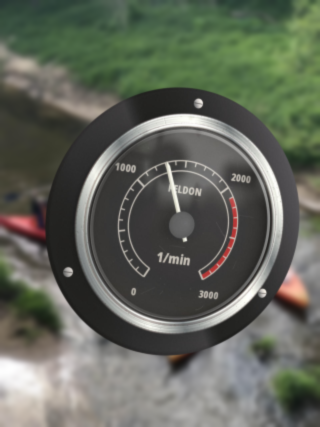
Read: 1300,rpm
